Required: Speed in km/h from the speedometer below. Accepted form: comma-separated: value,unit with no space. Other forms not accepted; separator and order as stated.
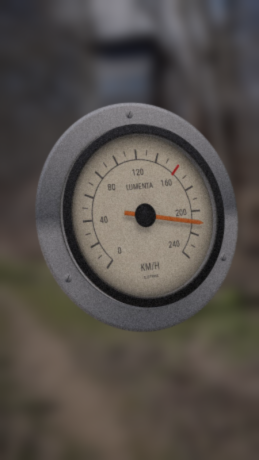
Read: 210,km/h
